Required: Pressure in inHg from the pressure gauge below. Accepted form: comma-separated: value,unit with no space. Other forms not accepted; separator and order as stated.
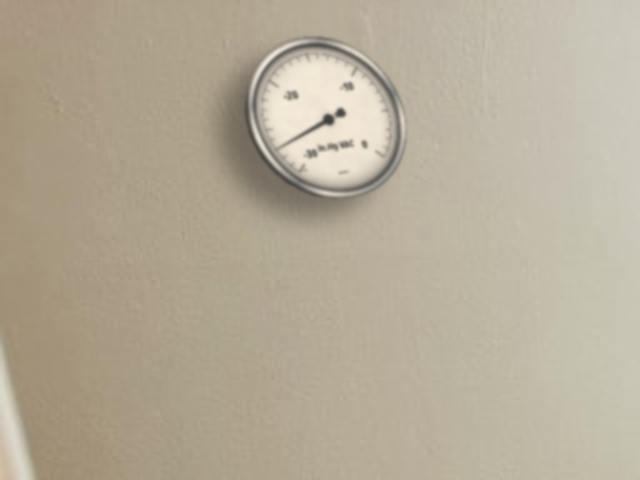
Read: -27,inHg
